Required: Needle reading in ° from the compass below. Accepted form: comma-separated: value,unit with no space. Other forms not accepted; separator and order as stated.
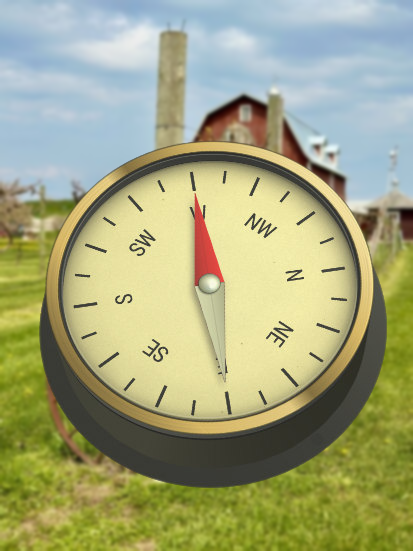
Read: 270,°
